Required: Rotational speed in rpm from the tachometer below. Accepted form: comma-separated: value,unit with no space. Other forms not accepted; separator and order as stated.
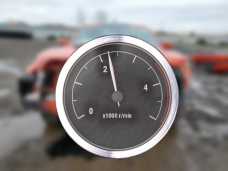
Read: 2250,rpm
